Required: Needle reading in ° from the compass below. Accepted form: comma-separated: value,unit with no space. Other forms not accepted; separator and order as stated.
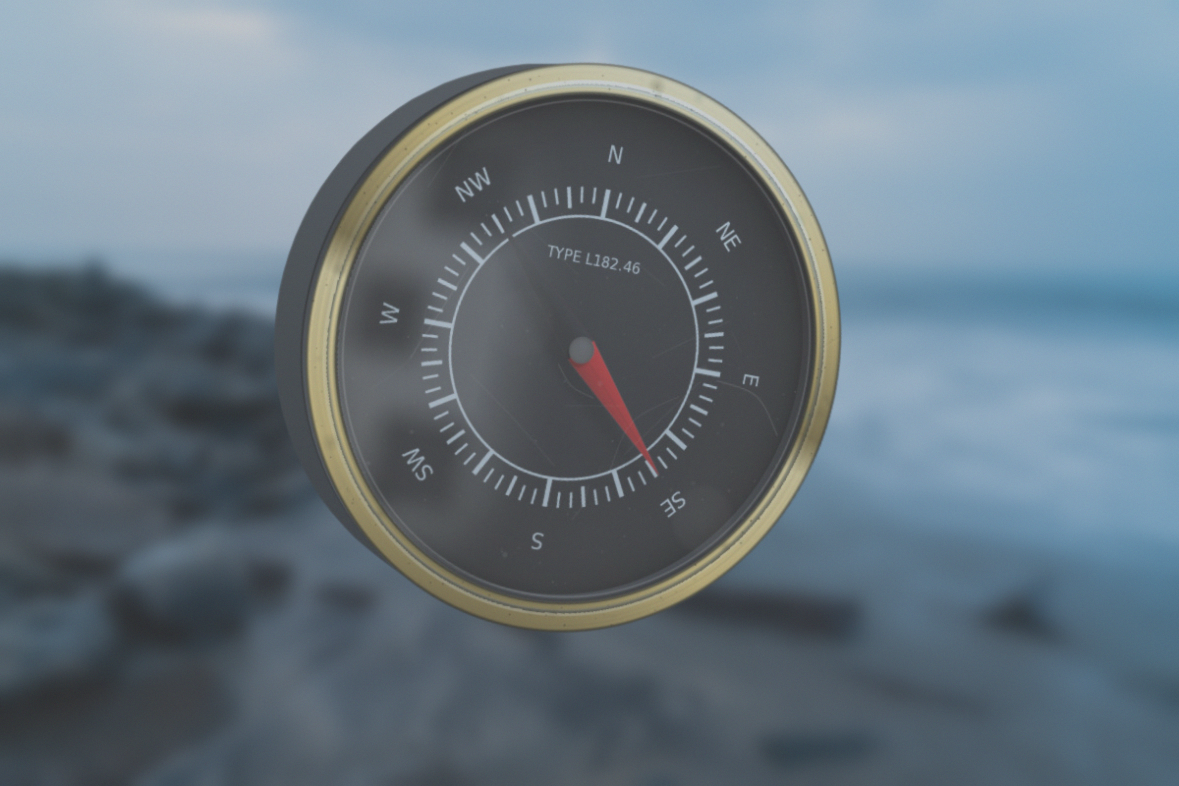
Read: 135,°
